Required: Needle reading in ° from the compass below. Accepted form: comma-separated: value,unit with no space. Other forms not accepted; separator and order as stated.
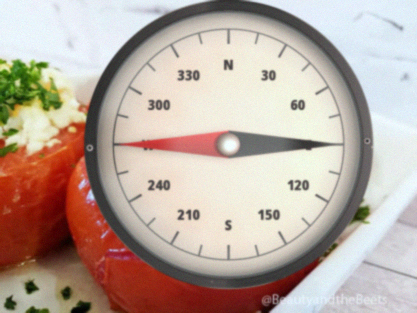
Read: 270,°
